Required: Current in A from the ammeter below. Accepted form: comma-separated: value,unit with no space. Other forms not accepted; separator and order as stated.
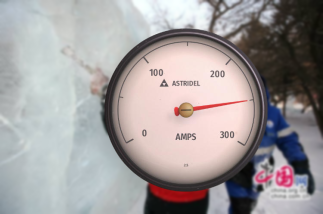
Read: 250,A
